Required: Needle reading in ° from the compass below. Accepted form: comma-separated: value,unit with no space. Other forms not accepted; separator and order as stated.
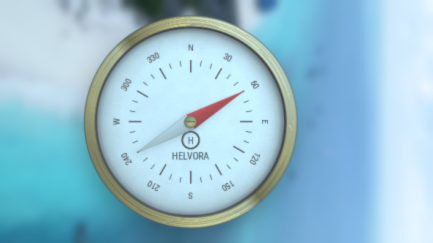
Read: 60,°
